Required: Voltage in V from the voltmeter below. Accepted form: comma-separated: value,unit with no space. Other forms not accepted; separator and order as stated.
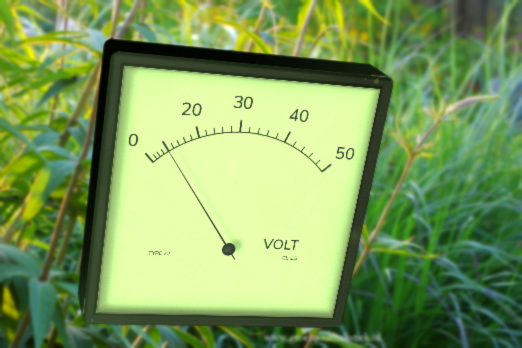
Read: 10,V
